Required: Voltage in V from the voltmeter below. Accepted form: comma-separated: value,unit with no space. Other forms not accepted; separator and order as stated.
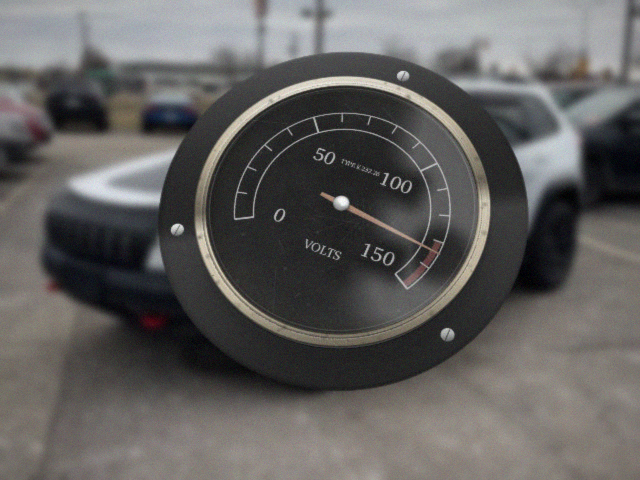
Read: 135,V
